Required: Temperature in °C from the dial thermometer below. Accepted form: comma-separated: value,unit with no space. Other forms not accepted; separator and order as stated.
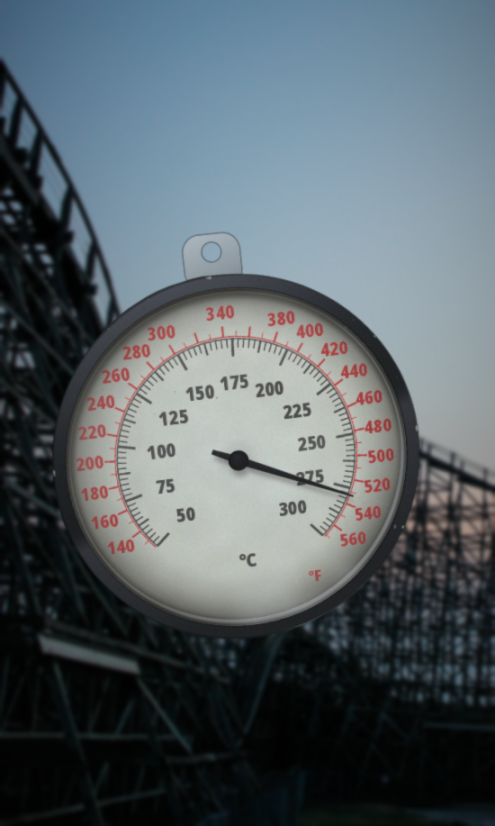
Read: 277.5,°C
